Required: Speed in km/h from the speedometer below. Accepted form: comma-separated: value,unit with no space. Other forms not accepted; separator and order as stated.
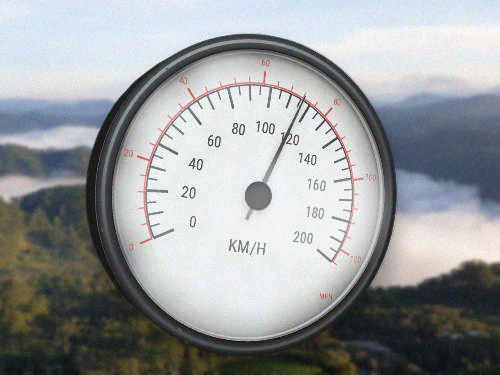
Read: 115,km/h
